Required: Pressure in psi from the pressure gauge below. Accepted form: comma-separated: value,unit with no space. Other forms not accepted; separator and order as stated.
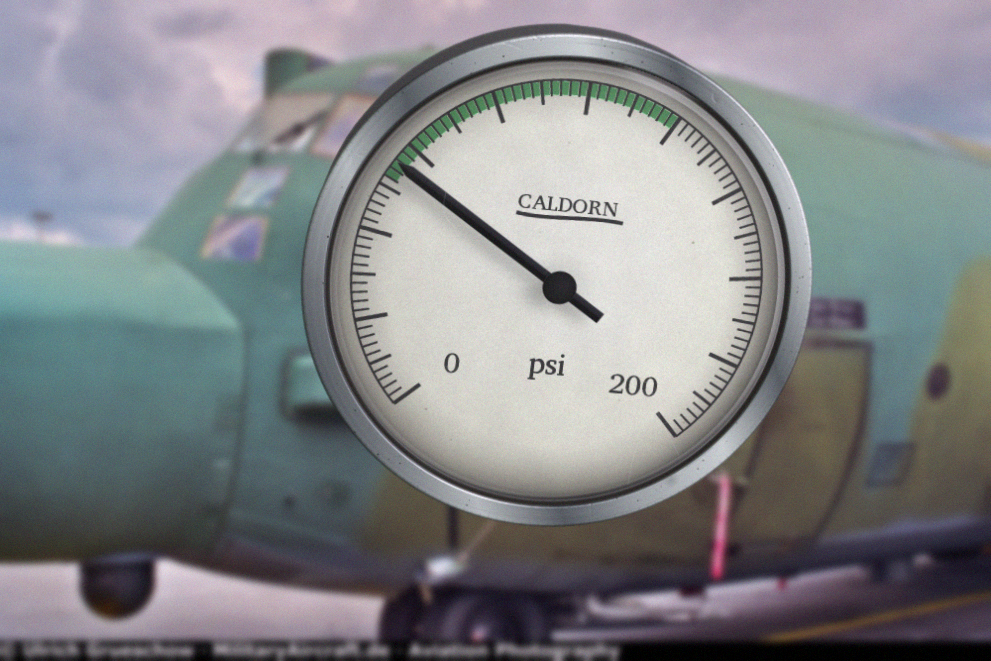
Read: 56,psi
